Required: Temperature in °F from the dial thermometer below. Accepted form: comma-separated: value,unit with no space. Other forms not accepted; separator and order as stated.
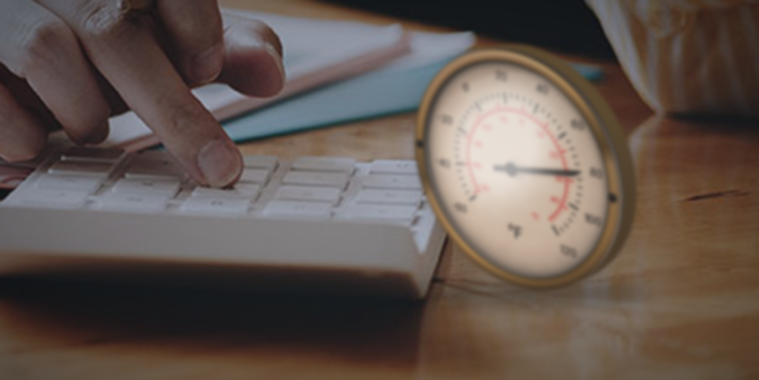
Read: 80,°F
